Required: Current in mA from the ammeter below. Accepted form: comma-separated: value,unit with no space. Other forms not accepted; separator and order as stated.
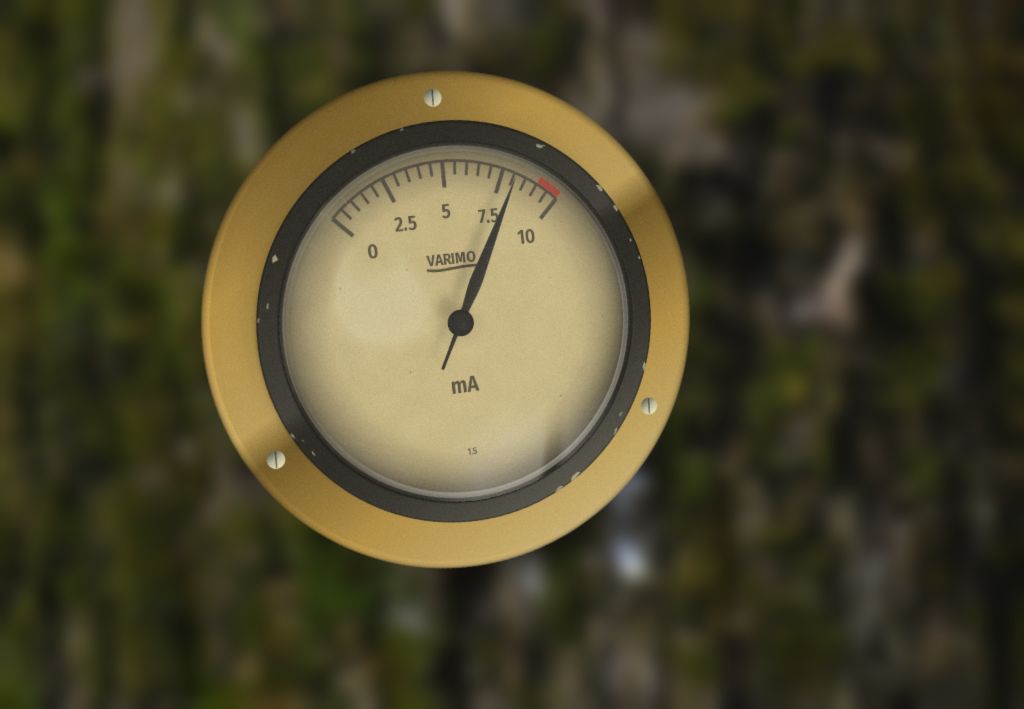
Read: 8,mA
